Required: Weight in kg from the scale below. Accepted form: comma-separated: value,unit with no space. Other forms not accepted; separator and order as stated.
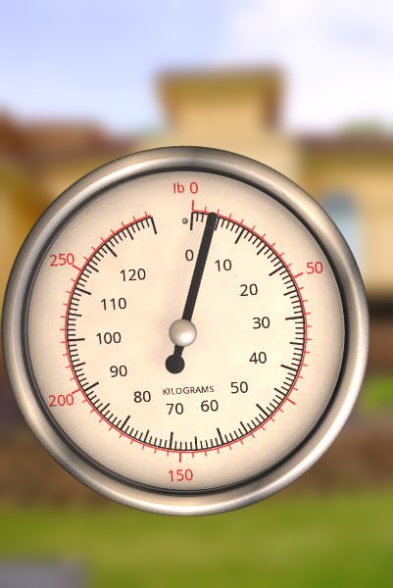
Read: 4,kg
